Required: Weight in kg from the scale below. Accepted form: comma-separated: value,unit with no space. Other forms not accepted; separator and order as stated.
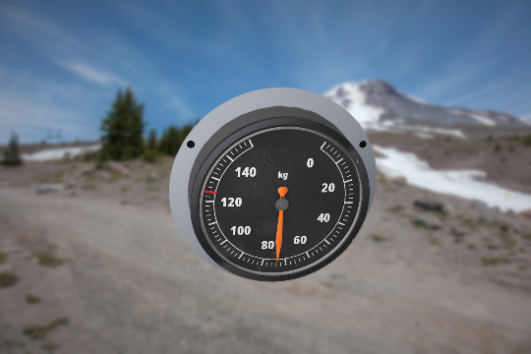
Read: 74,kg
